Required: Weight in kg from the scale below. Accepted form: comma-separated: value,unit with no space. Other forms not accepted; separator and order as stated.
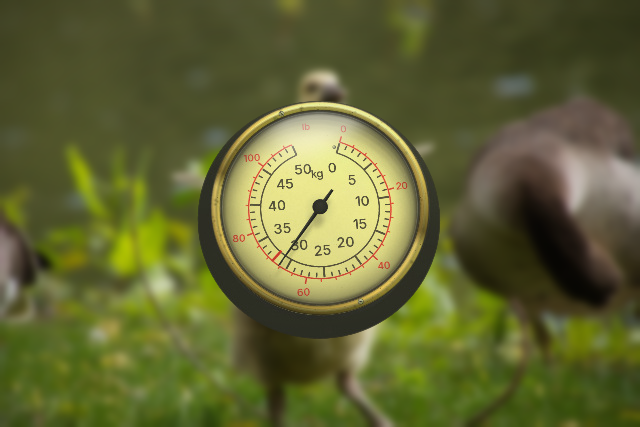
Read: 31,kg
